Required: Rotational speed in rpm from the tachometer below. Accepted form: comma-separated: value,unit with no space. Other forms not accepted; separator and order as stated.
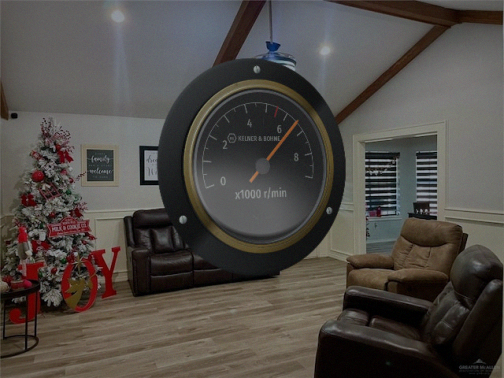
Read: 6500,rpm
